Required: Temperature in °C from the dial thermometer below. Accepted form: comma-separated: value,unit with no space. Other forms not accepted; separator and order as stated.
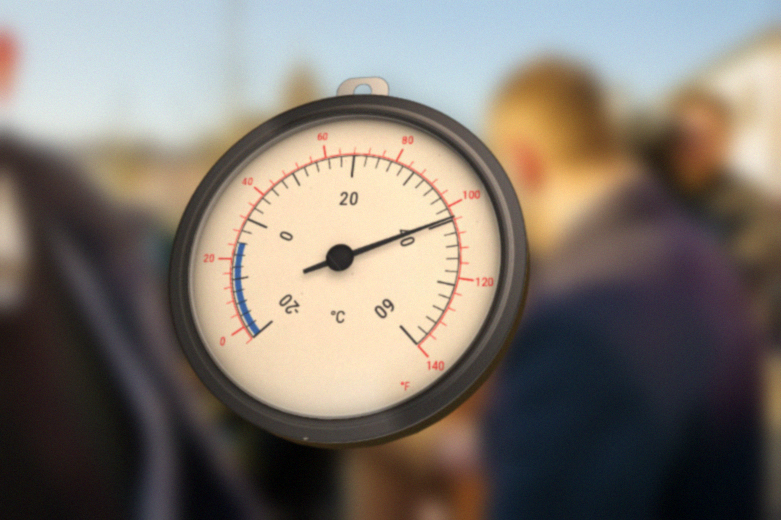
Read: 40,°C
